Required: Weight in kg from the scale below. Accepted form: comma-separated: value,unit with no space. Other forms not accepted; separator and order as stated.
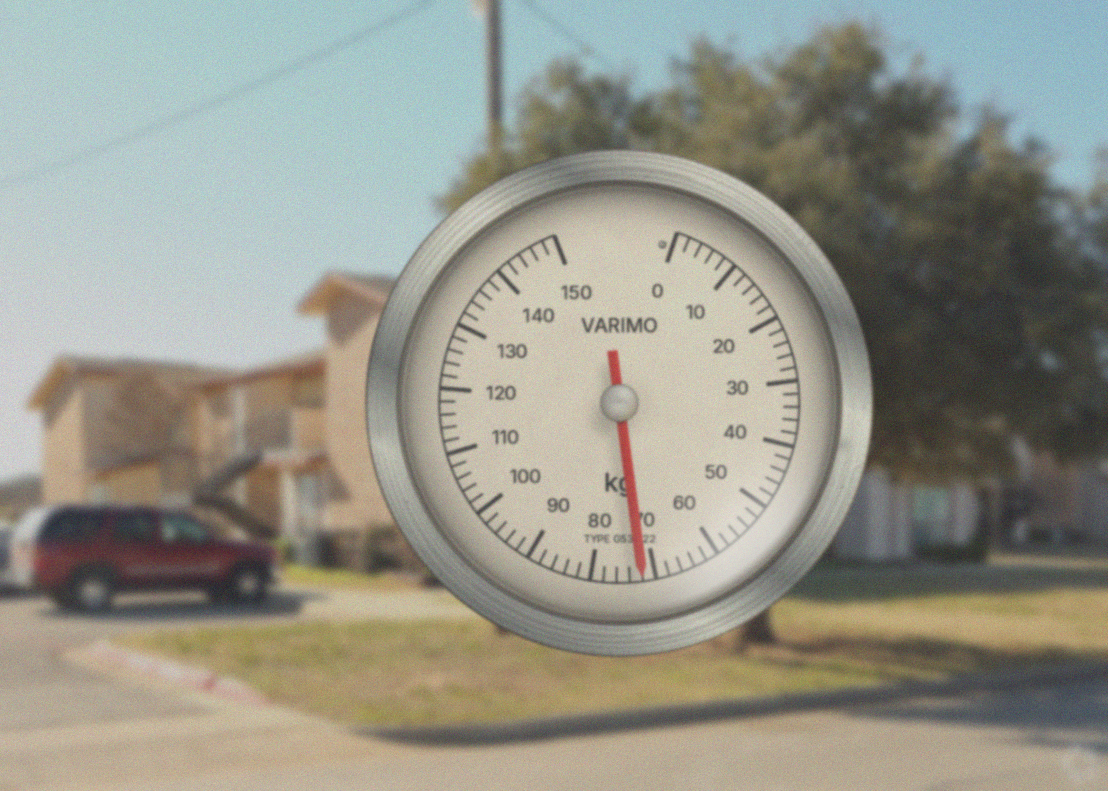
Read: 72,kg
